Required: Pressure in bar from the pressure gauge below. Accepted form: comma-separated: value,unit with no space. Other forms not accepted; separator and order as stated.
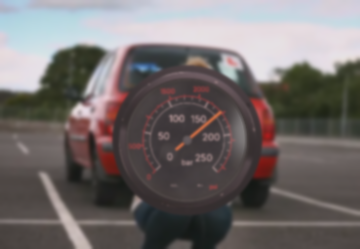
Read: 170,bar
